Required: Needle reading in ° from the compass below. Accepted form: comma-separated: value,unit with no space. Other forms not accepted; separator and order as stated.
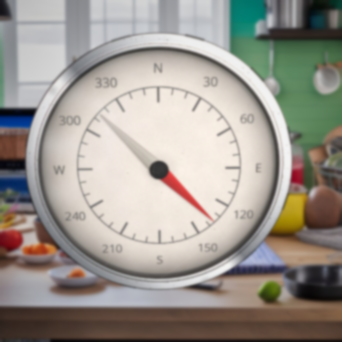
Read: 135,°
